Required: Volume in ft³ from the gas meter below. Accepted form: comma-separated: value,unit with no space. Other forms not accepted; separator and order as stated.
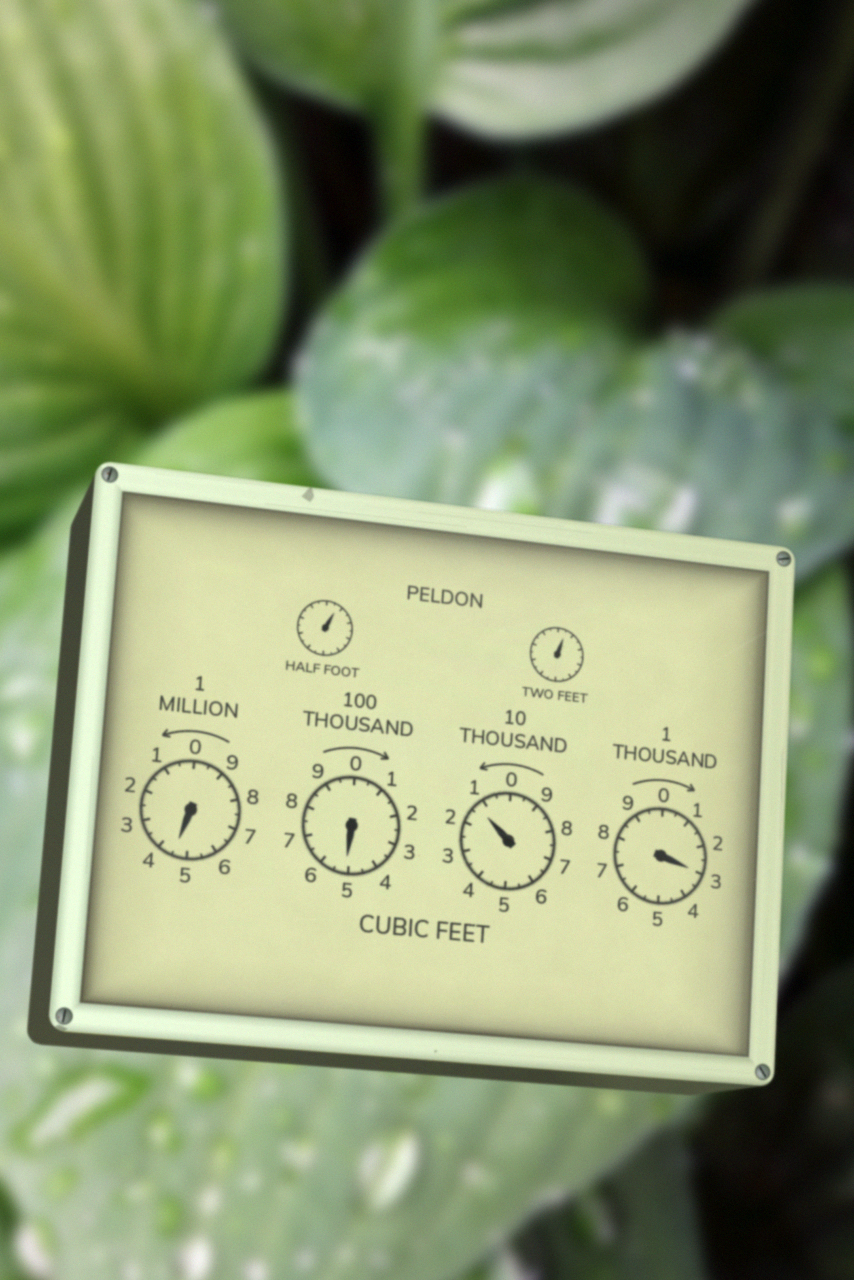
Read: 451300,ft³
